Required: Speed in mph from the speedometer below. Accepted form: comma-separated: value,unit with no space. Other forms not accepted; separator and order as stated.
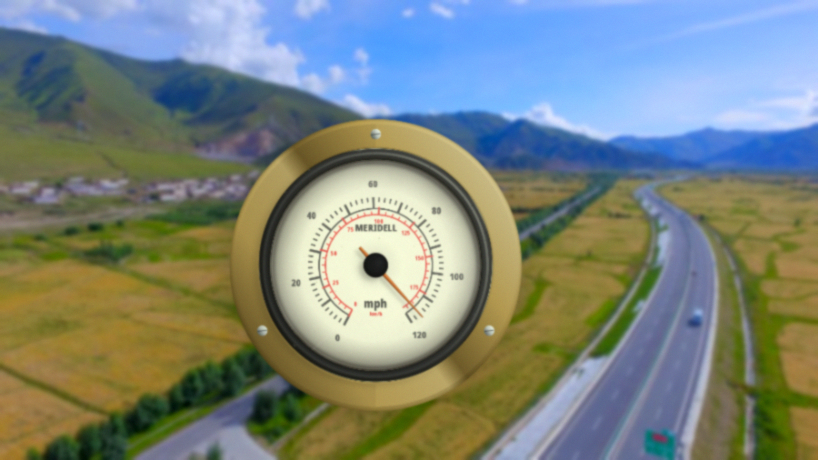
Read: 116,mph
